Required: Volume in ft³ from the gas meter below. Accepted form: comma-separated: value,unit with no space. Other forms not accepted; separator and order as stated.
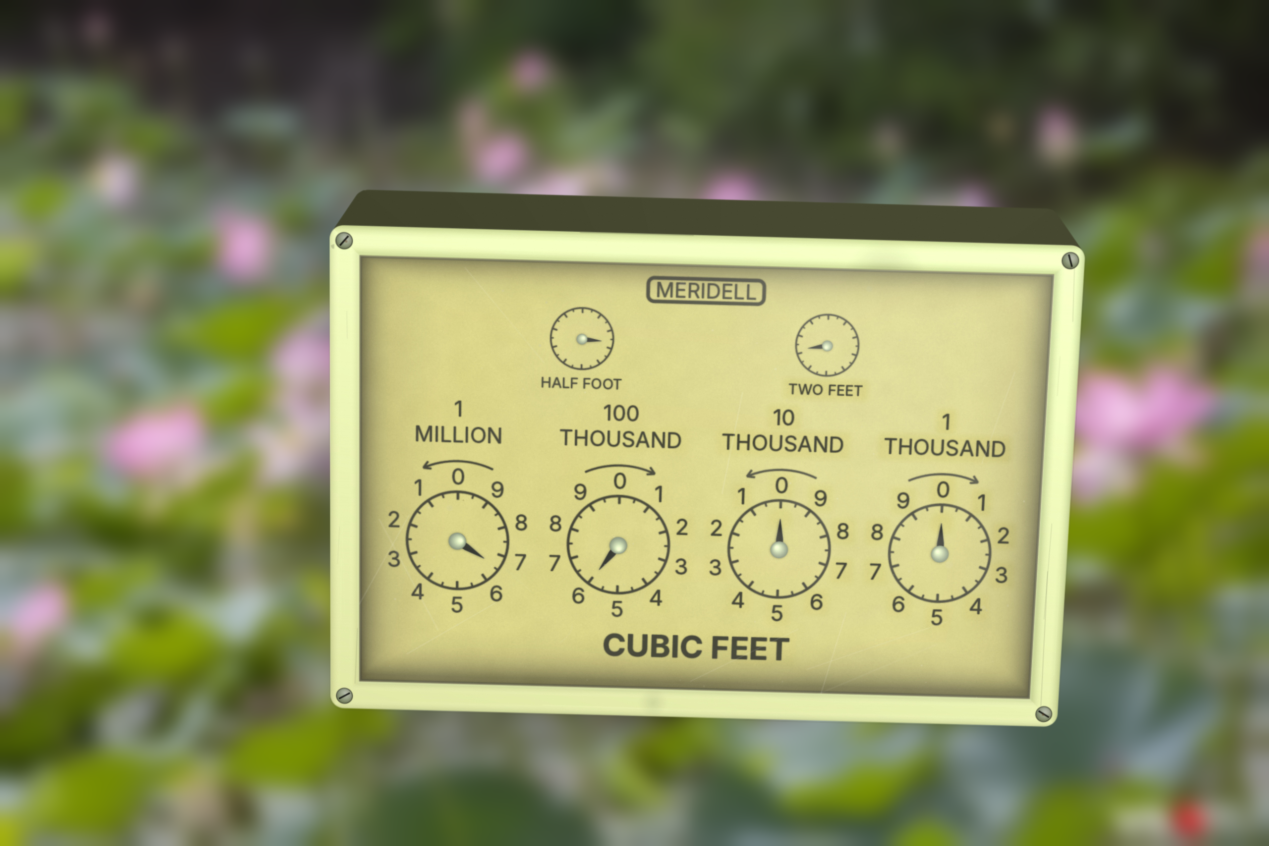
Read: 660000,ft³
